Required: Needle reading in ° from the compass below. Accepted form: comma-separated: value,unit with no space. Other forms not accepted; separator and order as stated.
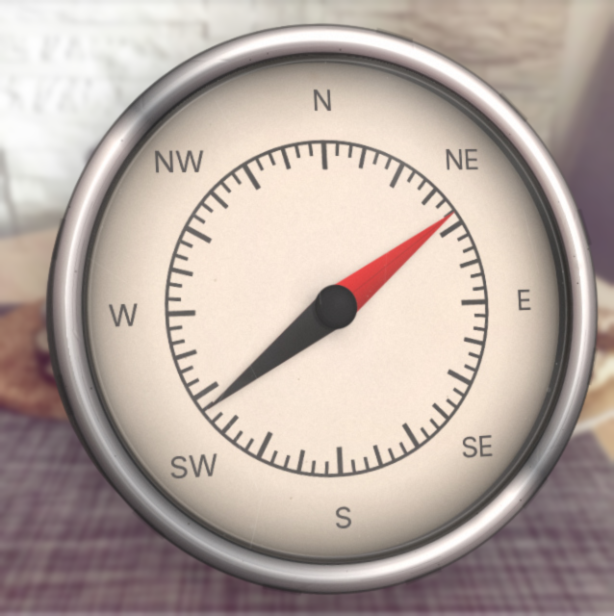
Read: 55,°
